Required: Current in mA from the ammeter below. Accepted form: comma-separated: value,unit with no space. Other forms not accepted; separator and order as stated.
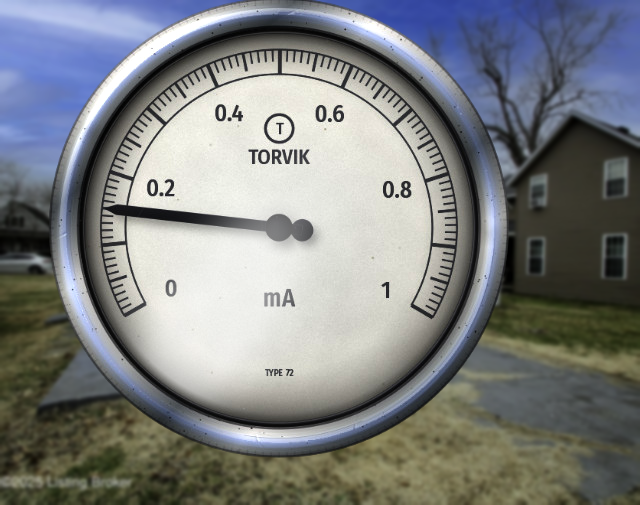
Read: 0.15,mA
